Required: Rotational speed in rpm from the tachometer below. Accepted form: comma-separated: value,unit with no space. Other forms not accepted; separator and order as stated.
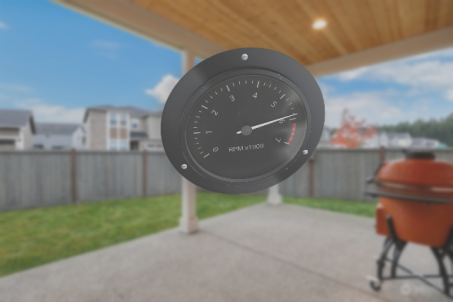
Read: 5800,rpm
